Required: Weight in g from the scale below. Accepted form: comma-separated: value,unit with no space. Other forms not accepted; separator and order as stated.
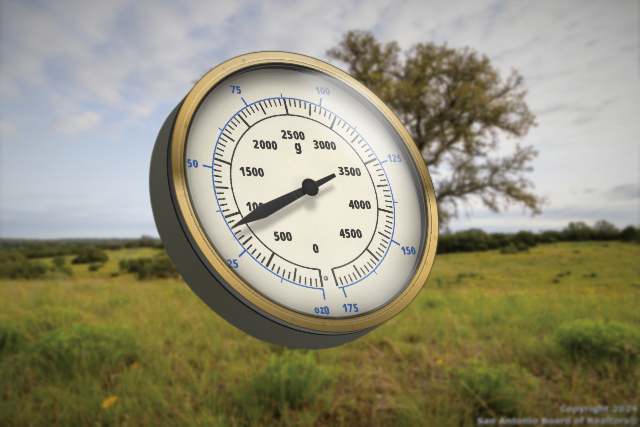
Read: 900,g
